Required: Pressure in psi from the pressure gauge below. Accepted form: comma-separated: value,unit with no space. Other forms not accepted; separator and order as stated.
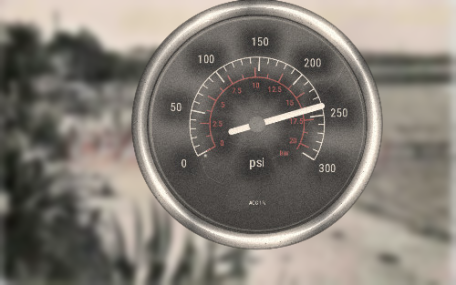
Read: 240,psi
